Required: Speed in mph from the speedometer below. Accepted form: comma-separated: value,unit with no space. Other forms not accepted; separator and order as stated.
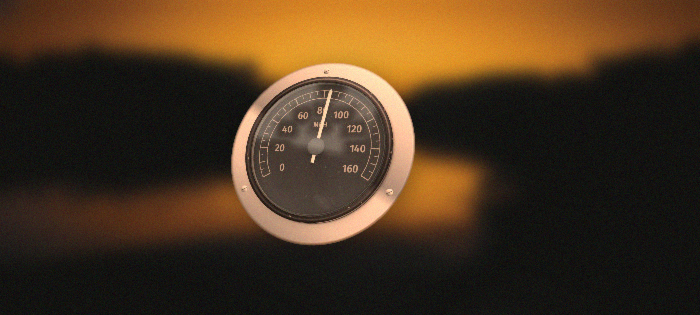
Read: 85,mph
